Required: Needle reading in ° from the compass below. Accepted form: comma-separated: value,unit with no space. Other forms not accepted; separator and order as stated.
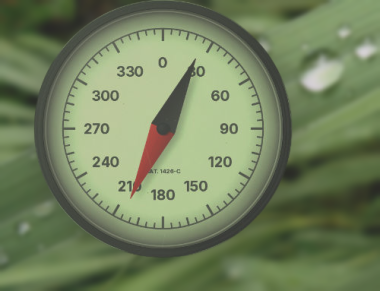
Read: 205,°
